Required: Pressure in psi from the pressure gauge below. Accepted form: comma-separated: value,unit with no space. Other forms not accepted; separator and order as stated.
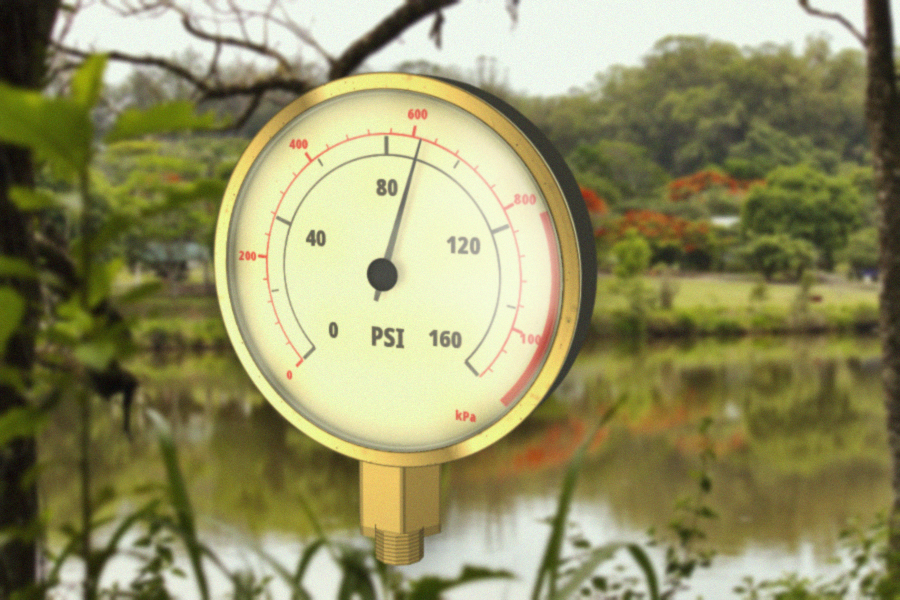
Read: 90,psi
